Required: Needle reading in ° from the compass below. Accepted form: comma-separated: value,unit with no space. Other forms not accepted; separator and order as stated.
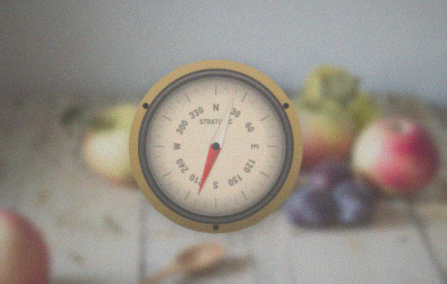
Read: 200,°
